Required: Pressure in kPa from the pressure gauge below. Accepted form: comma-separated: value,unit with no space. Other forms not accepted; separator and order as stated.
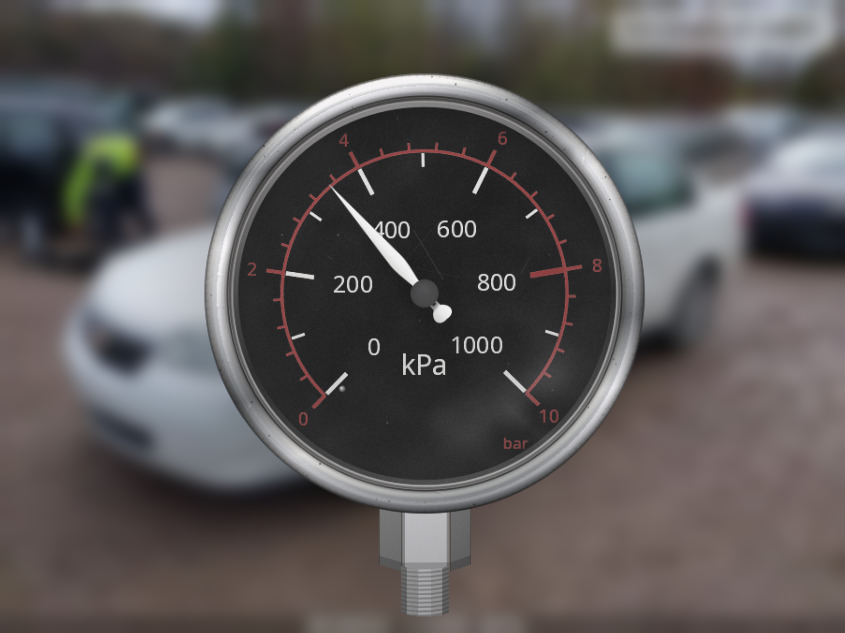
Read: 350,kPa
